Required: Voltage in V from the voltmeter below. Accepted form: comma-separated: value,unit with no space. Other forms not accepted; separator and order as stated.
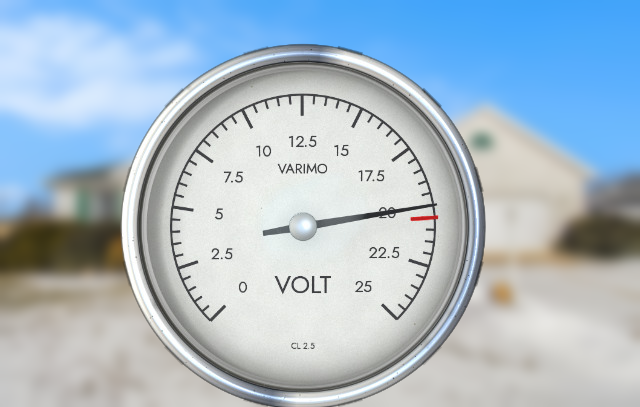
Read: 20,V
